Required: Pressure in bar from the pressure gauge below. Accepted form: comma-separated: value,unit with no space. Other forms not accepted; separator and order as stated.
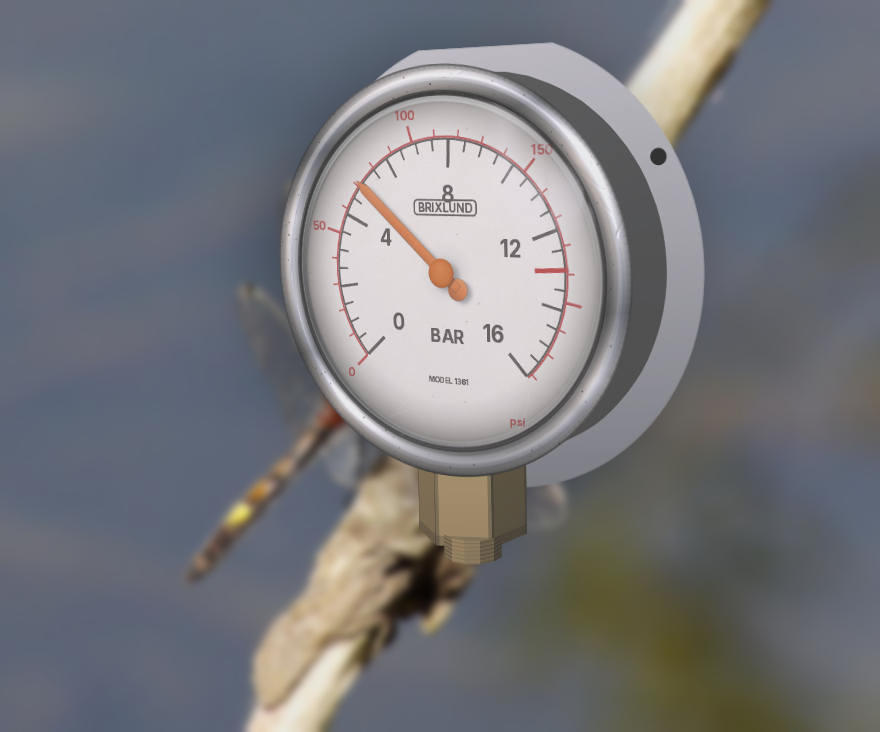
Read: 5,bar
